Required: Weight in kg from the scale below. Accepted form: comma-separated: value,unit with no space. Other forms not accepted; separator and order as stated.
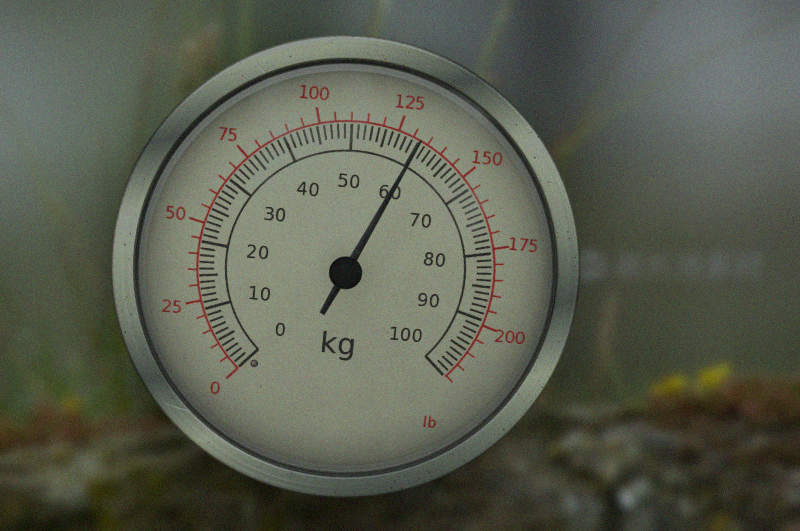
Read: 60,kg
